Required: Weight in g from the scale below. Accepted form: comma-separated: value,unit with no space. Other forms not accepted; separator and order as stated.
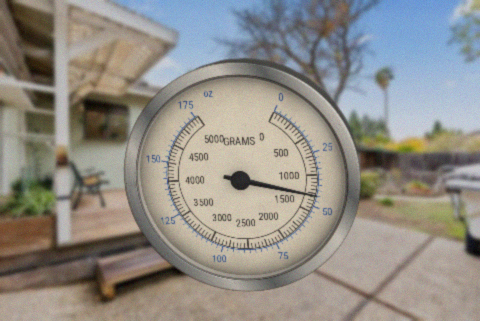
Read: 1250,g
